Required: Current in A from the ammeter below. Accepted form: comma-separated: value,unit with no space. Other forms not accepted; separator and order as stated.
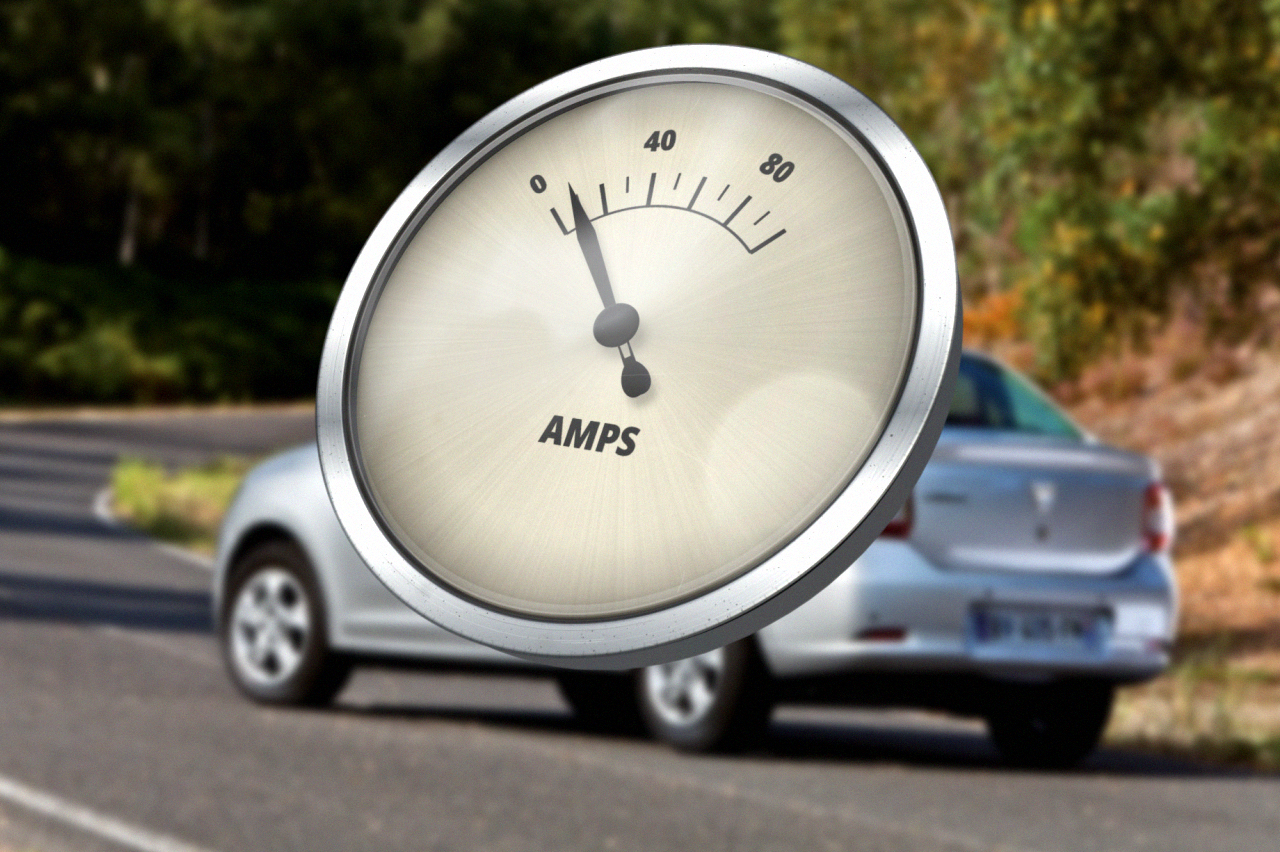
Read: 10,A
